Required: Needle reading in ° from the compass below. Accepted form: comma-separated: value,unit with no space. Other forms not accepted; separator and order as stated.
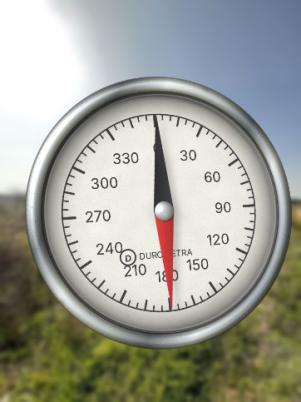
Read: 180,°
